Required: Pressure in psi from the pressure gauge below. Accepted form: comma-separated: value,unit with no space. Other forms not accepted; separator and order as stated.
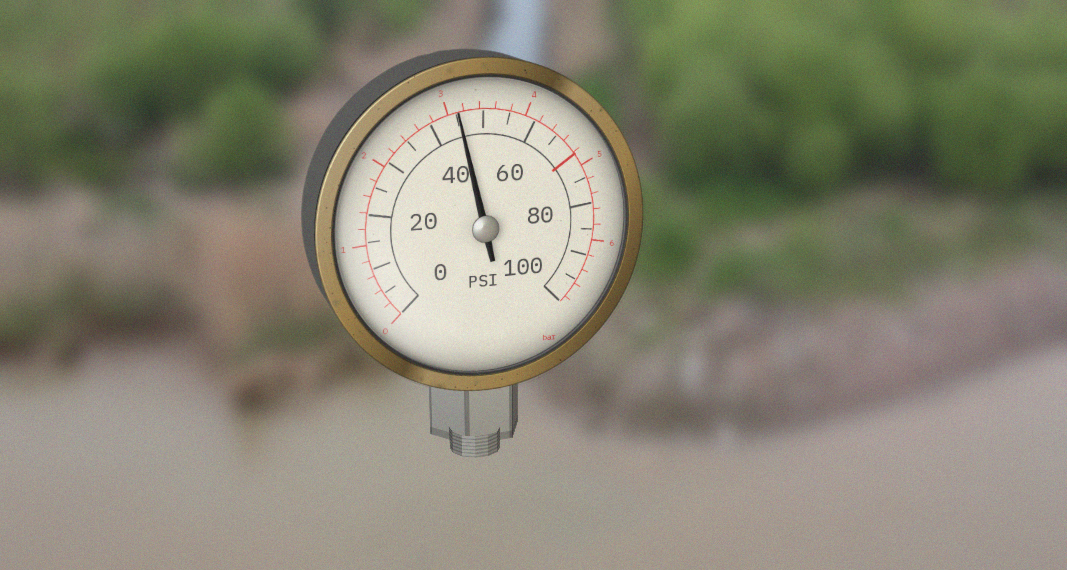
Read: 45,psi
